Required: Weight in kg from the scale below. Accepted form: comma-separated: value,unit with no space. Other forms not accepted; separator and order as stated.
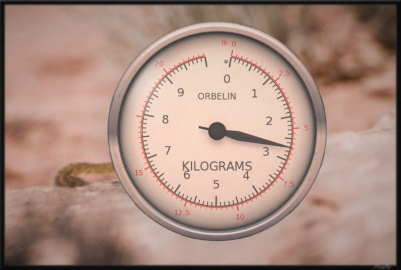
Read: 2.7,kg
